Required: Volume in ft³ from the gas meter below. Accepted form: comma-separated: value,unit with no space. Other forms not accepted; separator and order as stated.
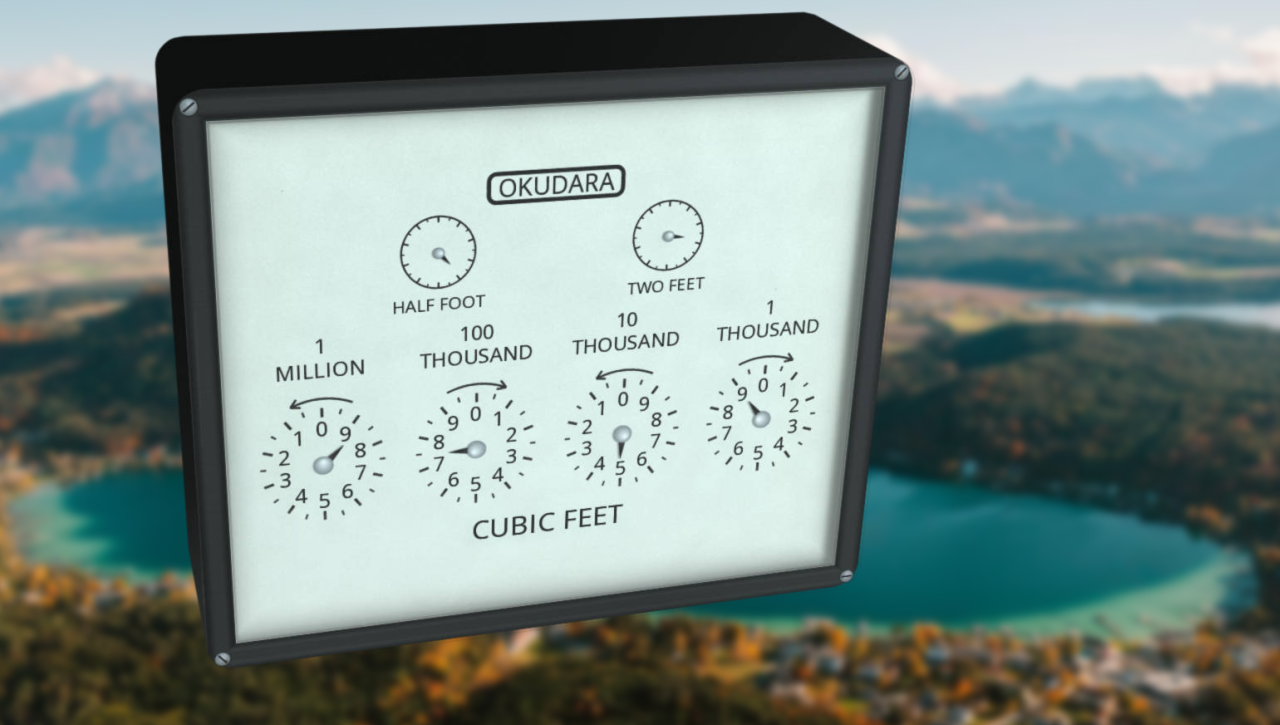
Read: 874900,ft³
